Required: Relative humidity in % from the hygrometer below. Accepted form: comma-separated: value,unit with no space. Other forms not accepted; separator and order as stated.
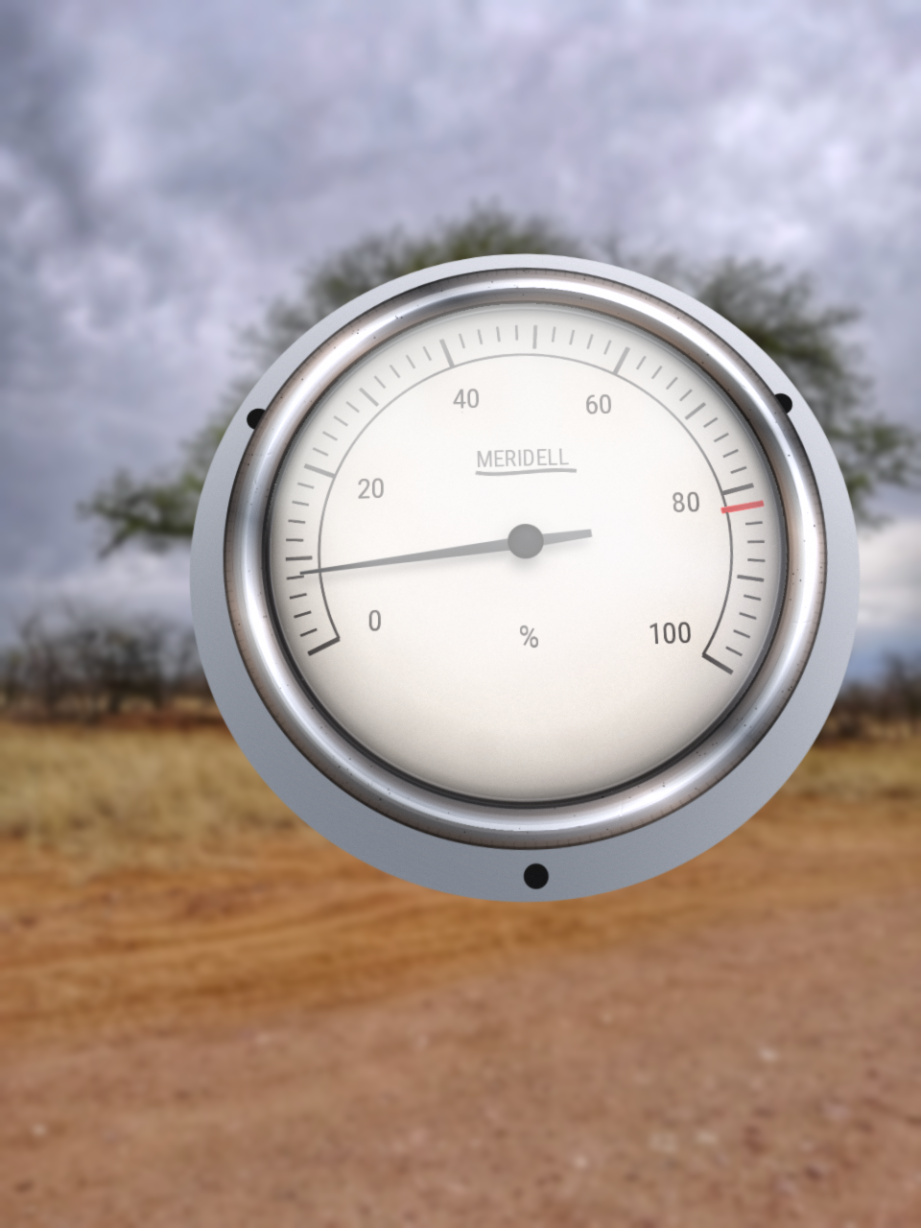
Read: 8,%
